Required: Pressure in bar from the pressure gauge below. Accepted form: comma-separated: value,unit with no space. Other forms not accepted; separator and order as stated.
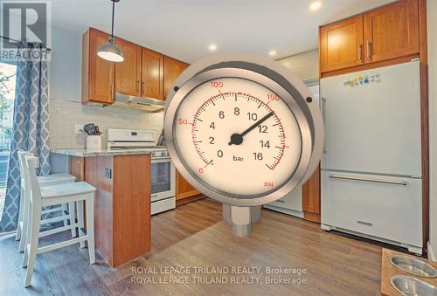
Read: 11,bar
